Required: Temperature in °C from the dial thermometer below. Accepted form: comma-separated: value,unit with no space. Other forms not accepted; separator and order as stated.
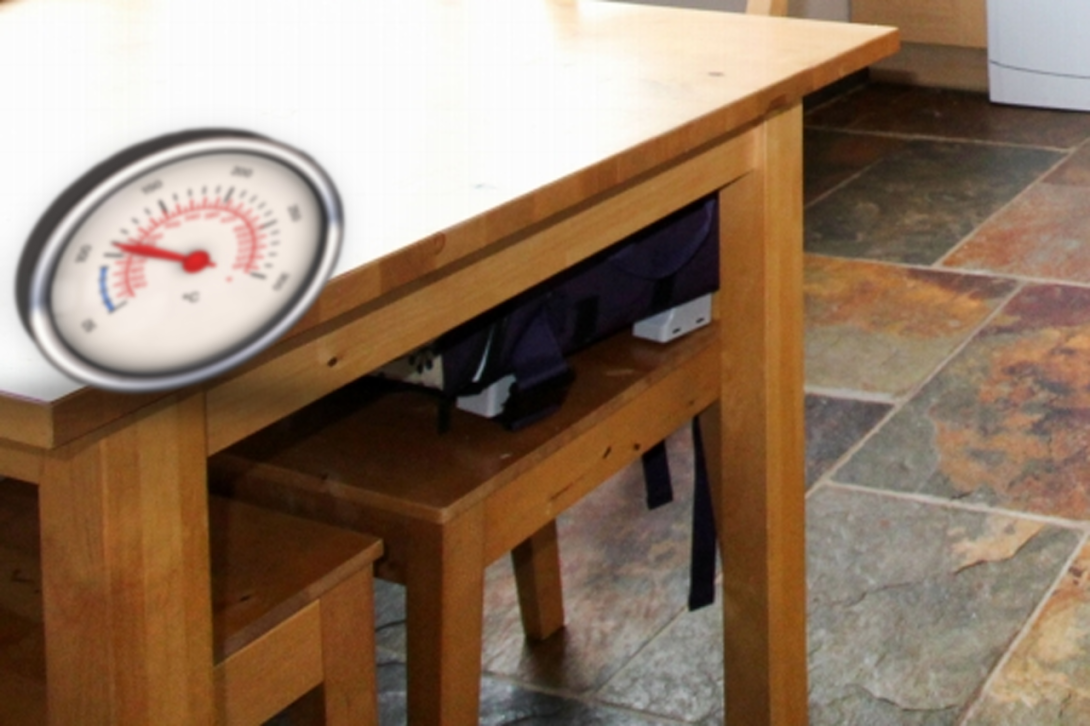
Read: 110,°C
